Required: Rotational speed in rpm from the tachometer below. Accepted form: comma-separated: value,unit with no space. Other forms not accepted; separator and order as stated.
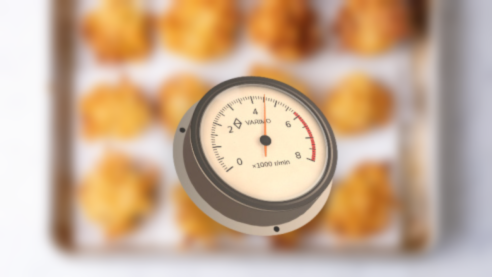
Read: 4500,rpm
